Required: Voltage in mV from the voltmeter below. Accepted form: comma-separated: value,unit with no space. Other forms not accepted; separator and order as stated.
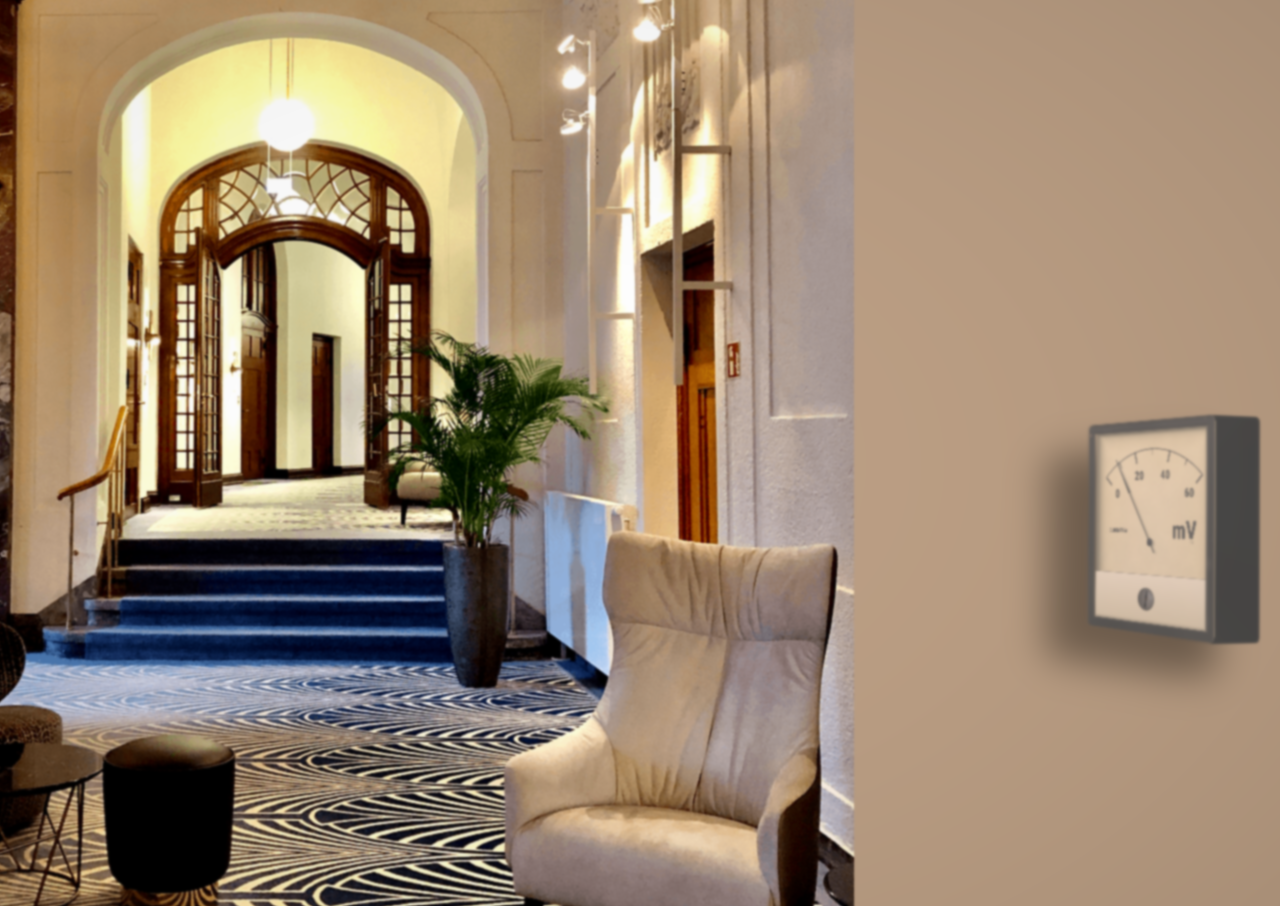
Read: 10,mV
